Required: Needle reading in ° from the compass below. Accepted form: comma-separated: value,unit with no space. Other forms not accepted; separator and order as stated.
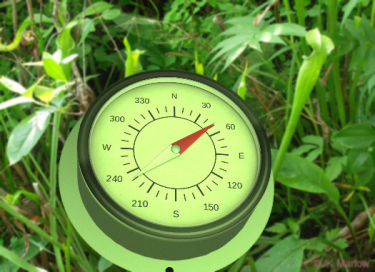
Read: 50,°
